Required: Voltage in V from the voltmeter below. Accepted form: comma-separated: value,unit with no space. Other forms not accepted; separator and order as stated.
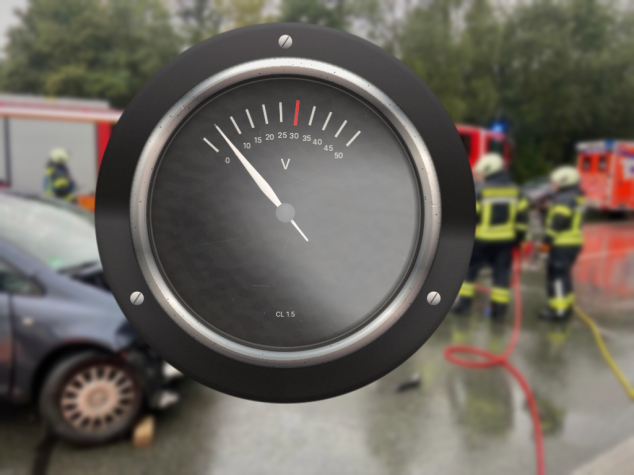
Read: 5,V
